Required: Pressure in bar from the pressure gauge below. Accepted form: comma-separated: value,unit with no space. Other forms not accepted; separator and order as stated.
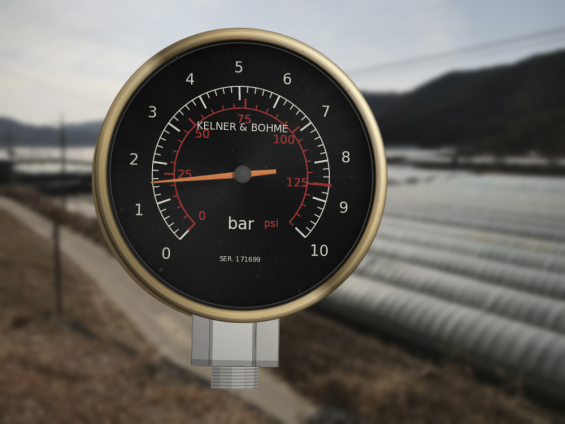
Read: 1.5,bar
